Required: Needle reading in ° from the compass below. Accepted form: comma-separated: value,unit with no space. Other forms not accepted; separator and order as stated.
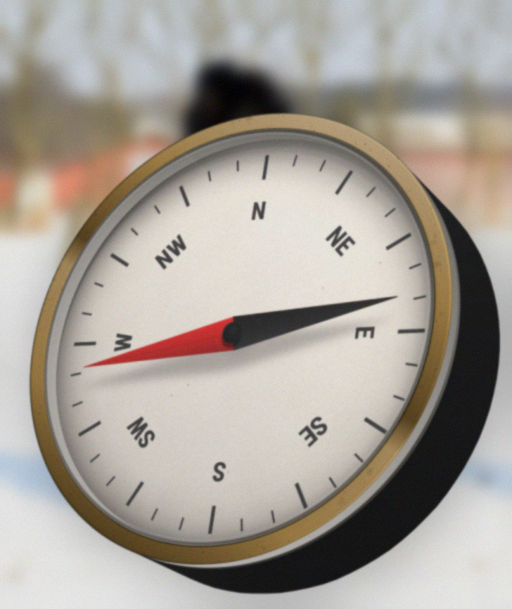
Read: 260,°
